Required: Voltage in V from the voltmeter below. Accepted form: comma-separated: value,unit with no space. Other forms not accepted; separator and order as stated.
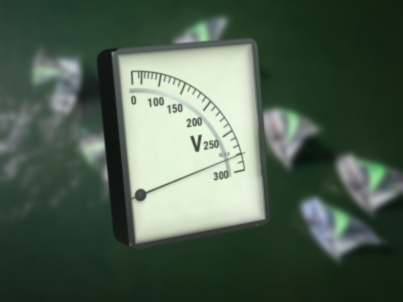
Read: 280,V
